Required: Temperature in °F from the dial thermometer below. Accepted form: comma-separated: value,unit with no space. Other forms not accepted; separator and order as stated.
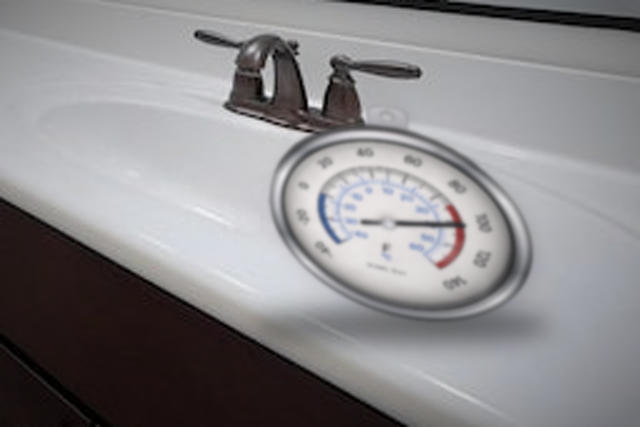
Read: 100,°F
